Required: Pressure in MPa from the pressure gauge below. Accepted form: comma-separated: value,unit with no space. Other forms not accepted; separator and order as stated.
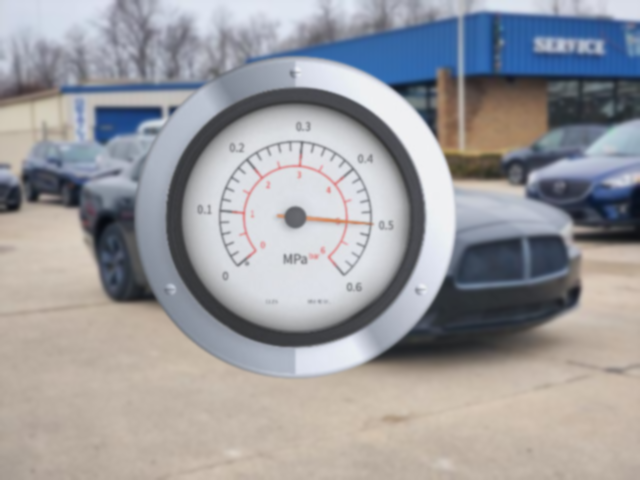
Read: 0.5,MPa
